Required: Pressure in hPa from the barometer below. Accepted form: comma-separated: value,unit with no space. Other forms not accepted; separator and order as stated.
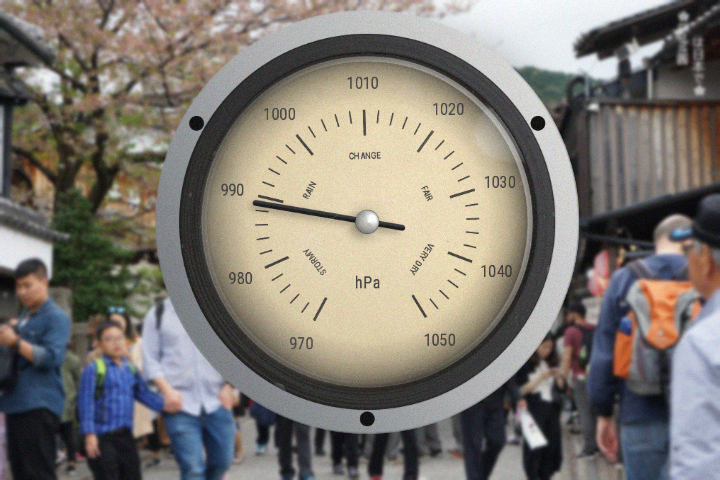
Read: 989,hPa
